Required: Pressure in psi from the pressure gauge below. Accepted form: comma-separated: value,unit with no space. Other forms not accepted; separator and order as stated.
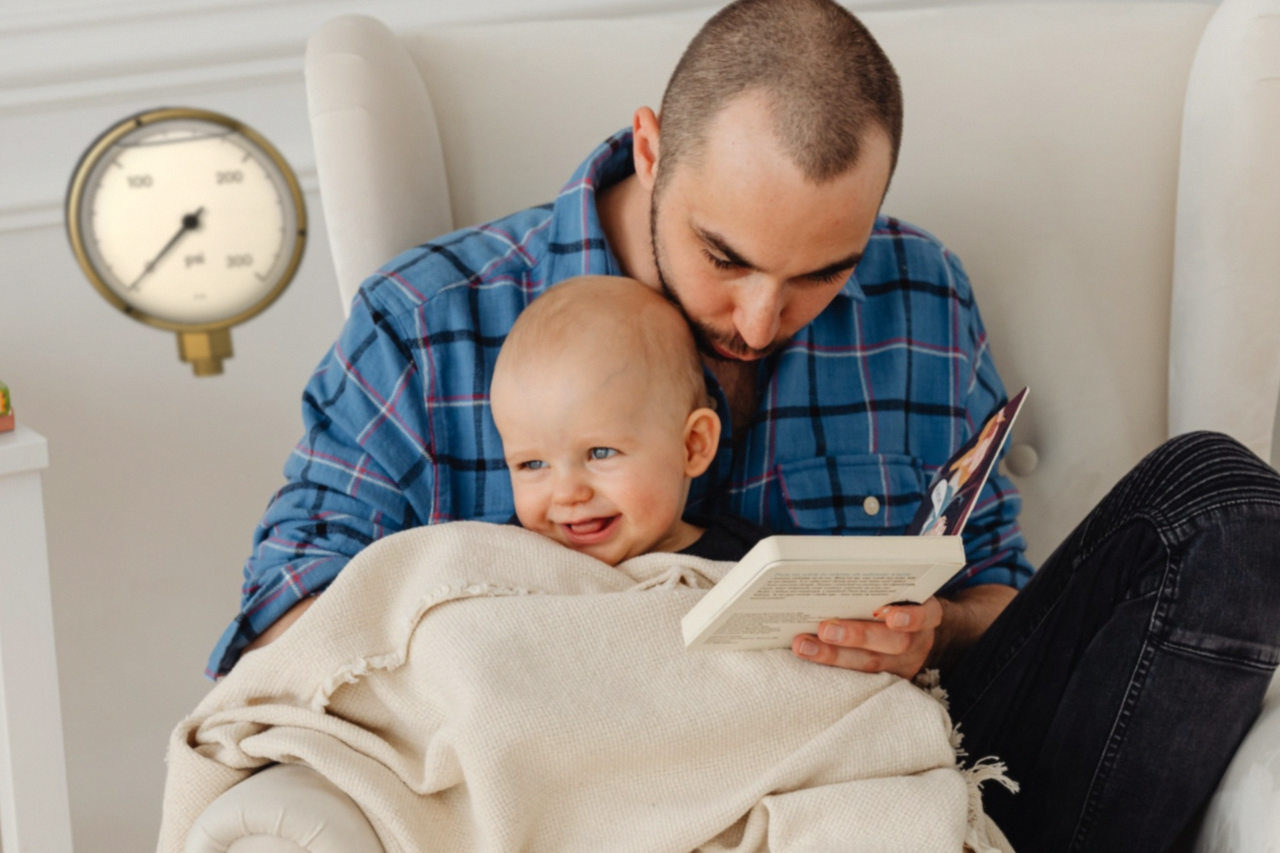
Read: 0,psi
